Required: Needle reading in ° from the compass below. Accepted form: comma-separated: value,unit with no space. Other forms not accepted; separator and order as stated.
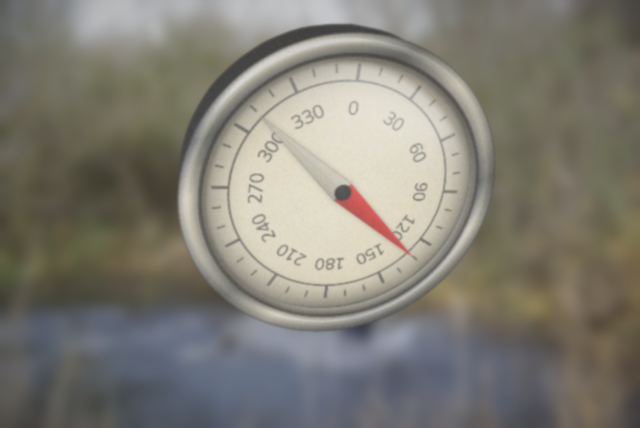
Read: 130,°
